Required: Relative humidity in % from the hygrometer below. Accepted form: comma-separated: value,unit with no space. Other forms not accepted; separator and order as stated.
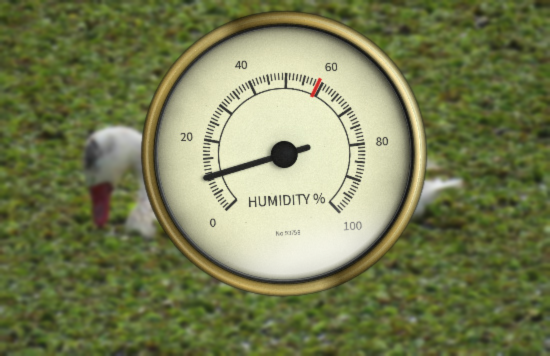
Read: 10,%
